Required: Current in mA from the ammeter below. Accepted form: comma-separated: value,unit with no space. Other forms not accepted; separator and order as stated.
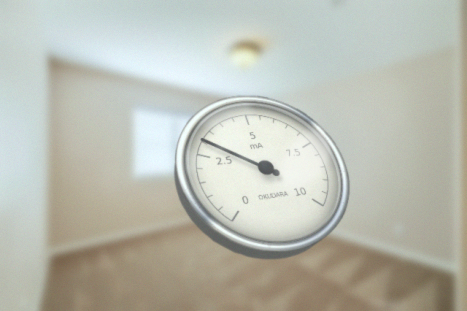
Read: 3,mA
